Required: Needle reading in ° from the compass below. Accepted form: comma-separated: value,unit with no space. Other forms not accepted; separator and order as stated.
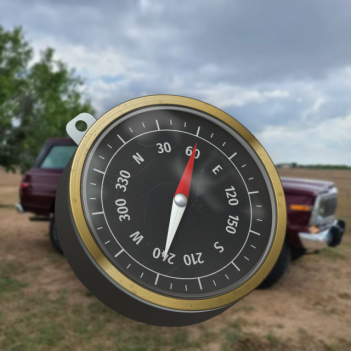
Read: 60,°
